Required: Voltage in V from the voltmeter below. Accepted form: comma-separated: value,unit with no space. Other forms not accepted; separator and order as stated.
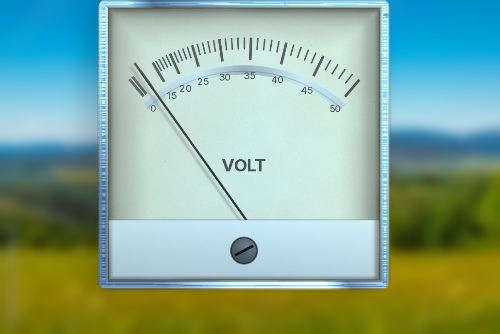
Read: 10,V
